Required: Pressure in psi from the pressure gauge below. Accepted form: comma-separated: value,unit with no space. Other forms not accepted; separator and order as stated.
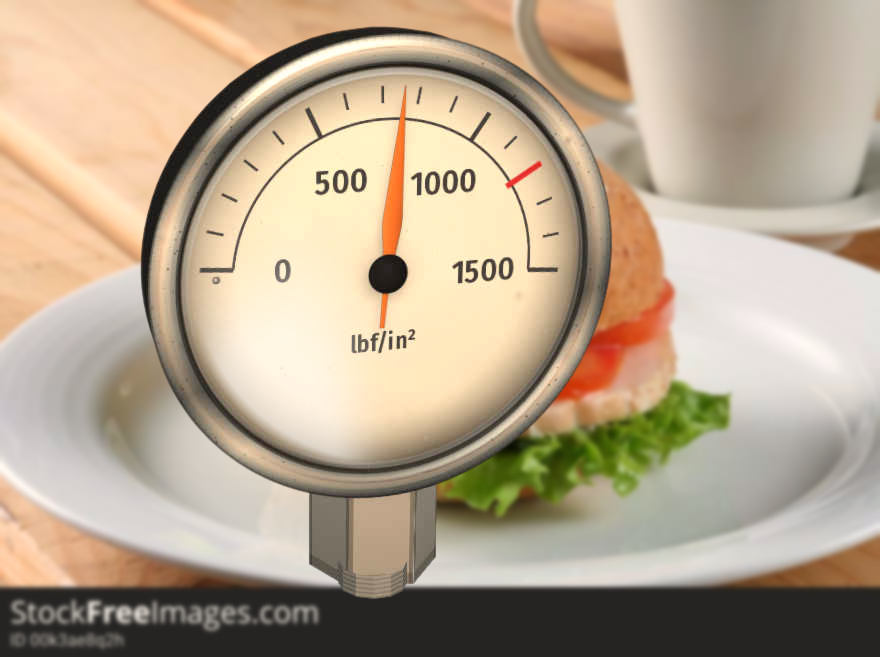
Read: 750,psi
